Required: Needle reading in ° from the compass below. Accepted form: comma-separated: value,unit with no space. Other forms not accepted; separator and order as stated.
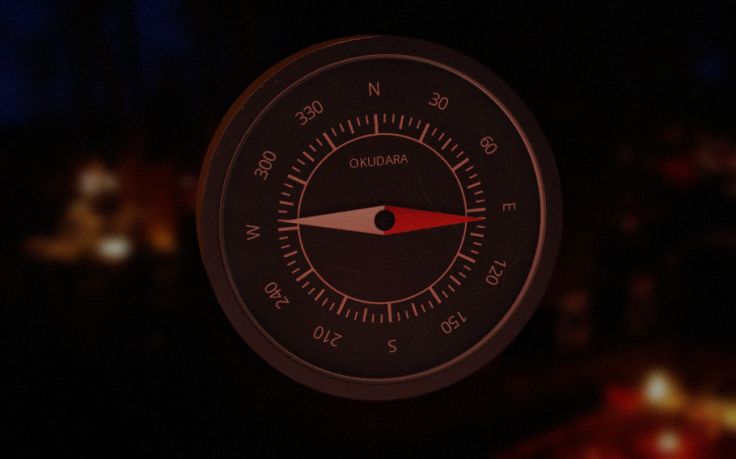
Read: 95,°
